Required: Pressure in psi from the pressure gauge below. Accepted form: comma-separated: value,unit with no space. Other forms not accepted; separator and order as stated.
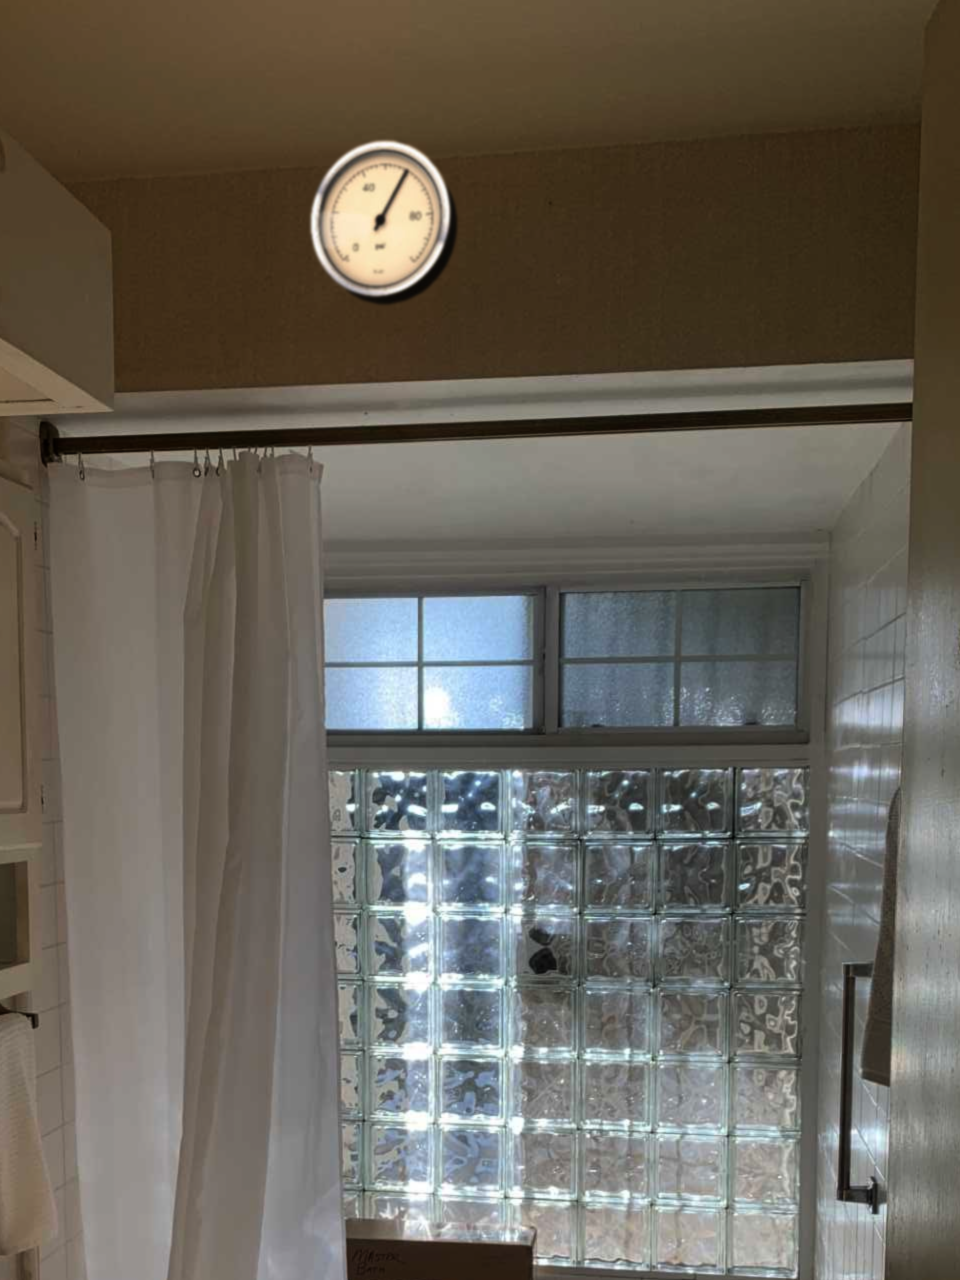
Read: 60,psi
